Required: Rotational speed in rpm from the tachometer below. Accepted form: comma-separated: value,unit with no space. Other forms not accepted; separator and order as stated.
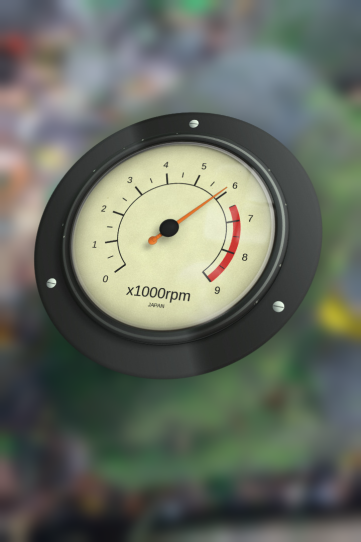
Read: 6000,rpm
